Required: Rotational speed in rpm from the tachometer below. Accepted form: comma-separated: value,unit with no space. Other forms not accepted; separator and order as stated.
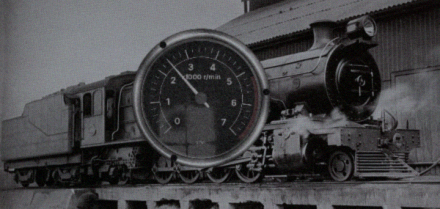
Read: 2400,rpm
